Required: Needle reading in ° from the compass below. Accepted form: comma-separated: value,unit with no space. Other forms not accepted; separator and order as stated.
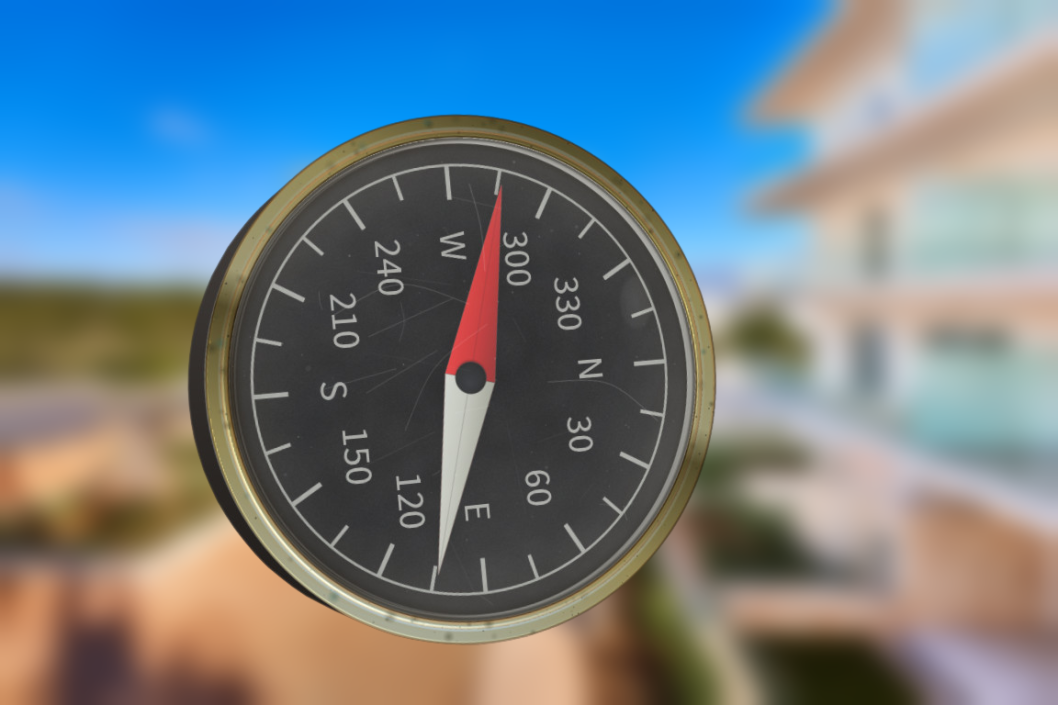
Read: 285,°
